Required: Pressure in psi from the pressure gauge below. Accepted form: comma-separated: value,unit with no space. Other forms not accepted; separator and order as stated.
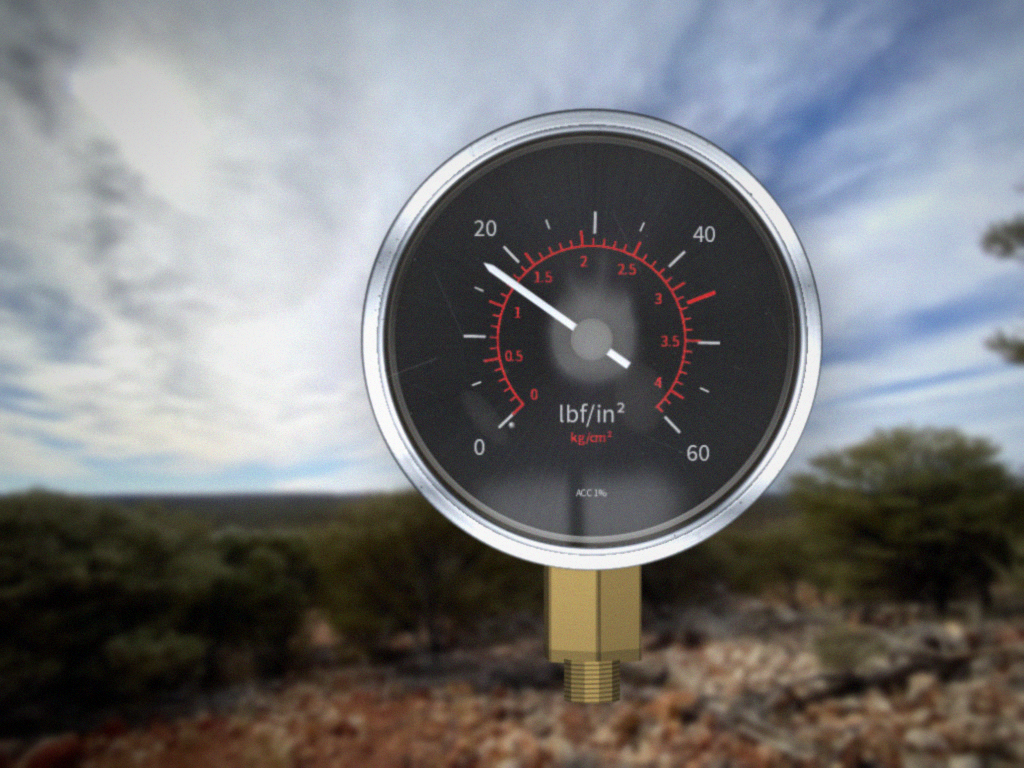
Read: 17.5,psi
